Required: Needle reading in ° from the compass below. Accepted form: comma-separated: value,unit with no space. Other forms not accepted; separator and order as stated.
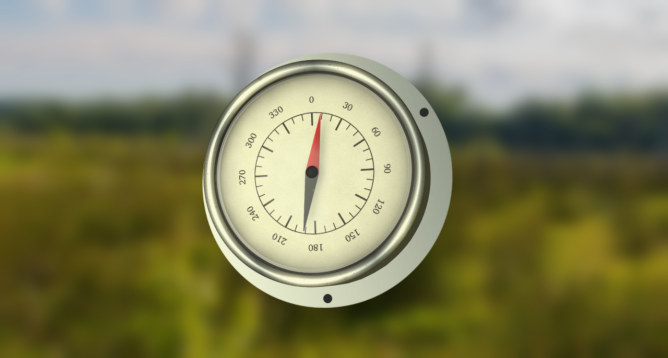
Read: 10,°
